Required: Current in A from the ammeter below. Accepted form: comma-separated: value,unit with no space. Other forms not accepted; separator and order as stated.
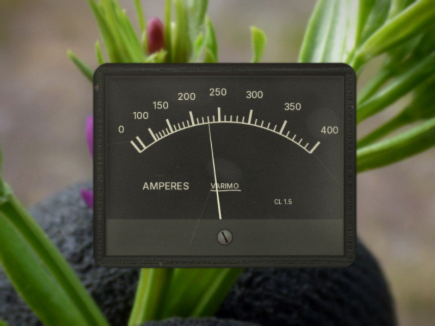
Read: 230,A
